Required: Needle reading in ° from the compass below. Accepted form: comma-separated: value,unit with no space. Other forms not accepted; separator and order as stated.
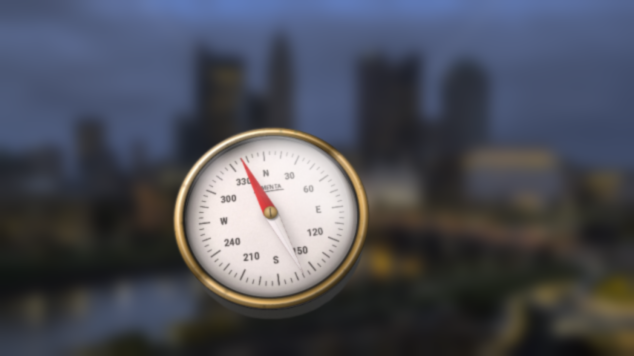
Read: 340,°
